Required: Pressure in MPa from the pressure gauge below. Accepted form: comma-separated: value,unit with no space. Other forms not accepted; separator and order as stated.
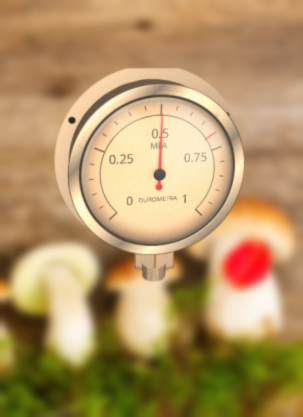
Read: 0.5,MPa
